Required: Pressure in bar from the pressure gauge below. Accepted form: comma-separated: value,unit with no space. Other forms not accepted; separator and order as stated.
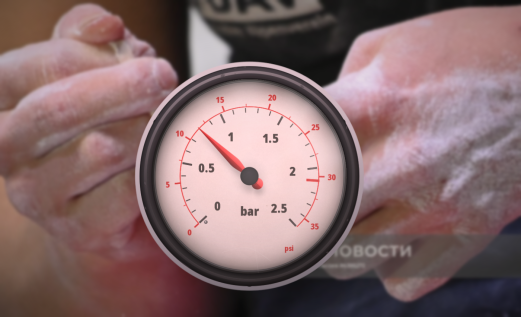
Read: 0.8,bar
